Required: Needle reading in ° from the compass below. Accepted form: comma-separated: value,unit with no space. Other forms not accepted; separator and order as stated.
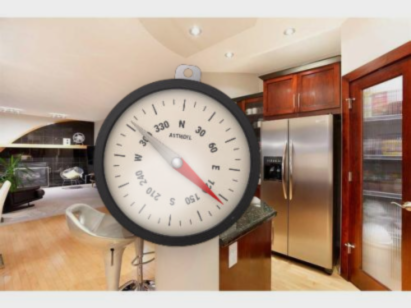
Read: 125,°
